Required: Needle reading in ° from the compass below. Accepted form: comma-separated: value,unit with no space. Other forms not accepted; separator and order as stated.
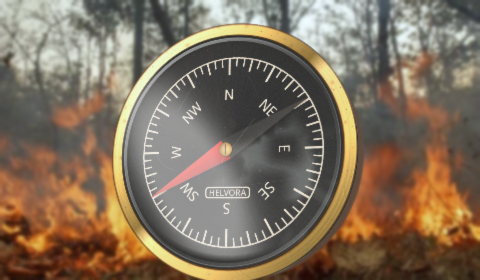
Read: 240,°
